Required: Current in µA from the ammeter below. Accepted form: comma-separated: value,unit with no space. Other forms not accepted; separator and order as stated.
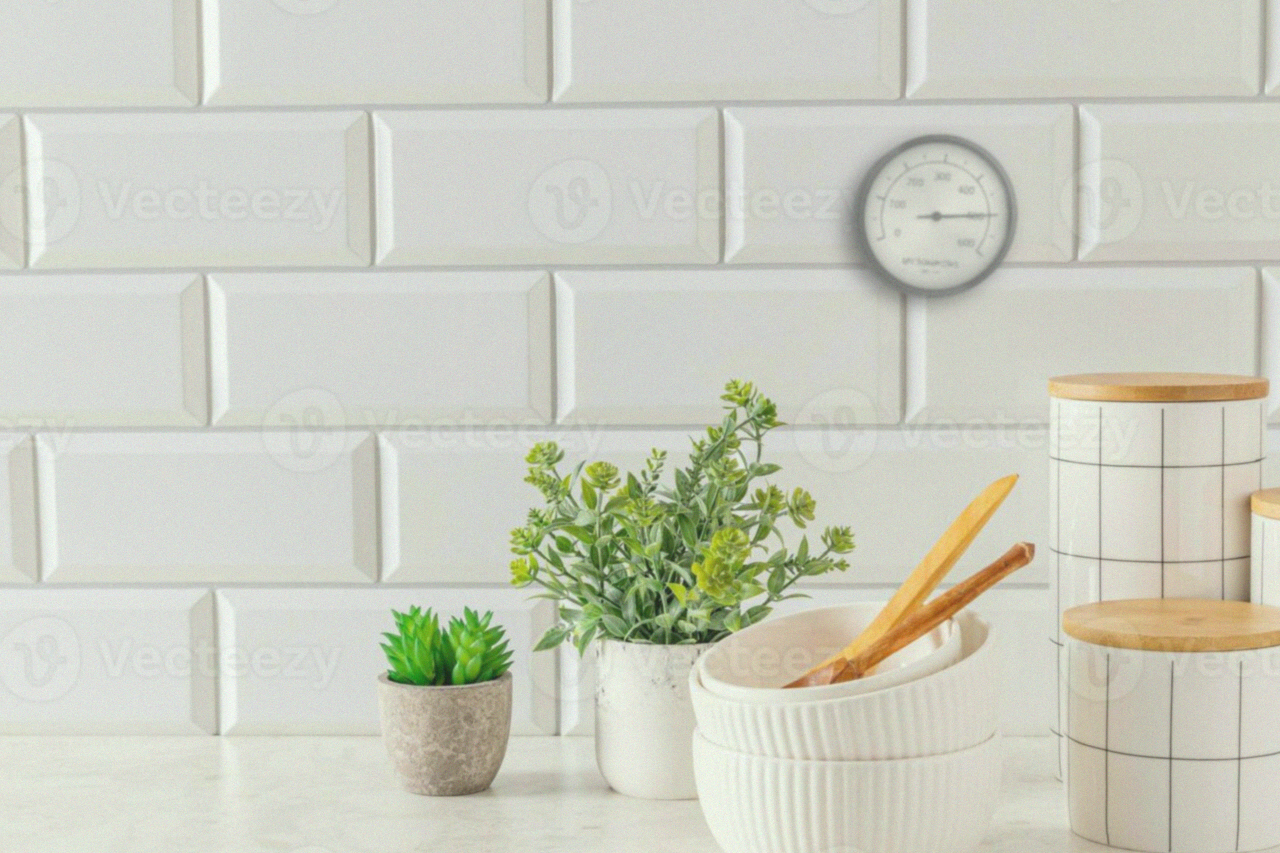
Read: 500,µA
